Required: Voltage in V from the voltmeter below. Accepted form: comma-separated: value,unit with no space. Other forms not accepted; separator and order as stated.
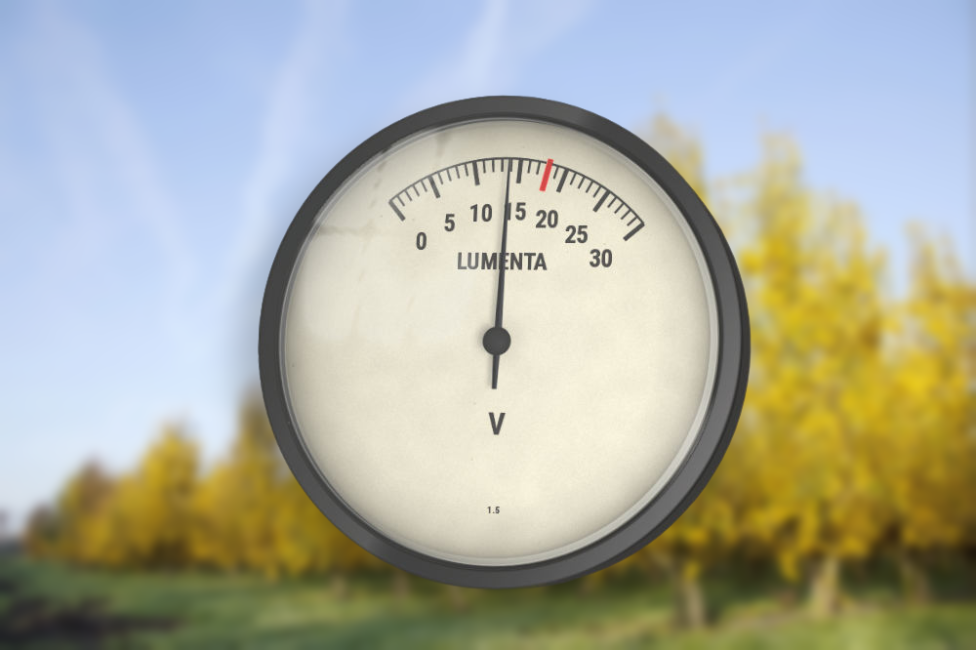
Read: 14,V
